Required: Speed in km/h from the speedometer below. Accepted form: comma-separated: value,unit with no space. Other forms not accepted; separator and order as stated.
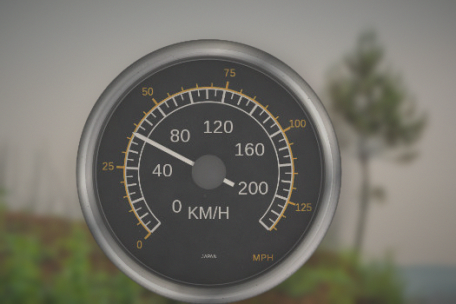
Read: 60,km/h
